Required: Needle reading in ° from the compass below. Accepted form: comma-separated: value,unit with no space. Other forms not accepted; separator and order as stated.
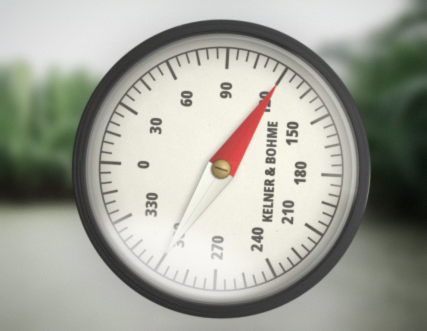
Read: 120,°
